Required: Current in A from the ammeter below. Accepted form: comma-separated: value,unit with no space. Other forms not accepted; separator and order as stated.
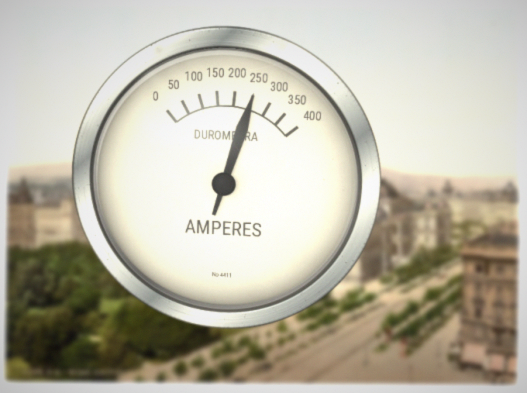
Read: 250,A
